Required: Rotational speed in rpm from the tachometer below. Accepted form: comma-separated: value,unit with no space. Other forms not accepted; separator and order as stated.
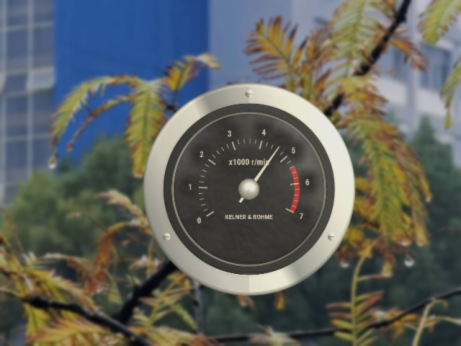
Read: 4600,rpm
